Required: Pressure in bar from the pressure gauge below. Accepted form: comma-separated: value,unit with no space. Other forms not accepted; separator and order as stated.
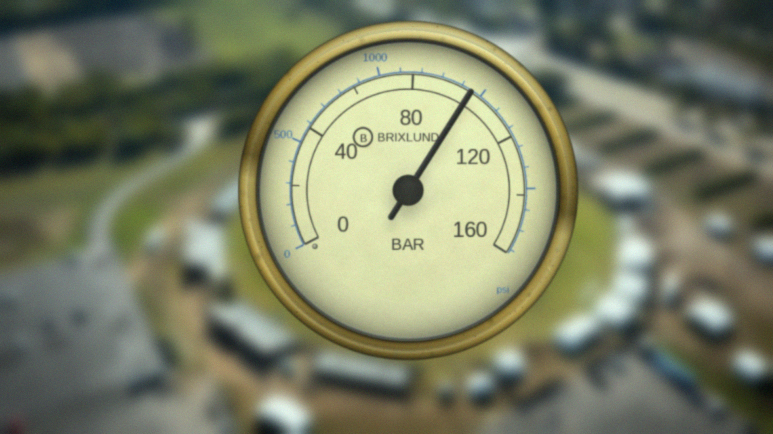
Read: 100,bar
